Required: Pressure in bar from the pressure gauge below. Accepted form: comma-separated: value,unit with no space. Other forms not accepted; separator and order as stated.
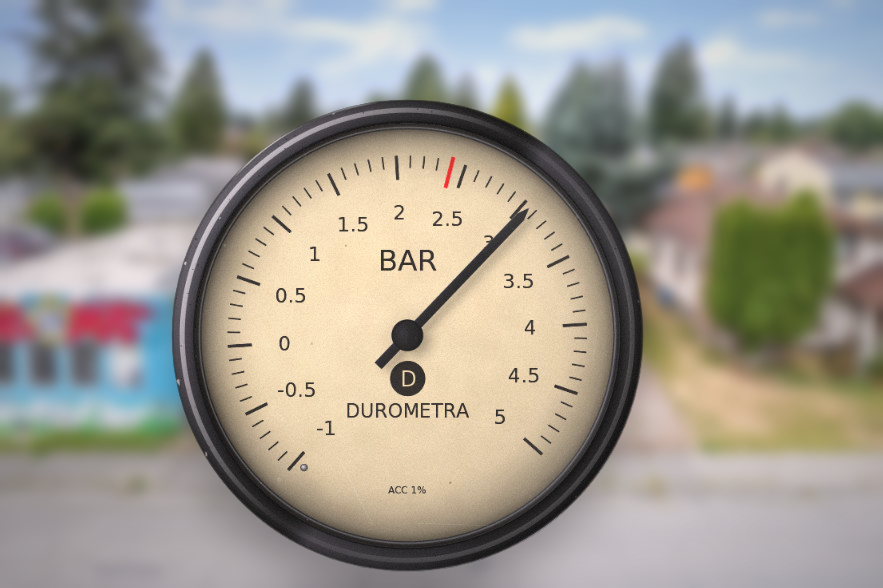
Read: 3.05,bar
